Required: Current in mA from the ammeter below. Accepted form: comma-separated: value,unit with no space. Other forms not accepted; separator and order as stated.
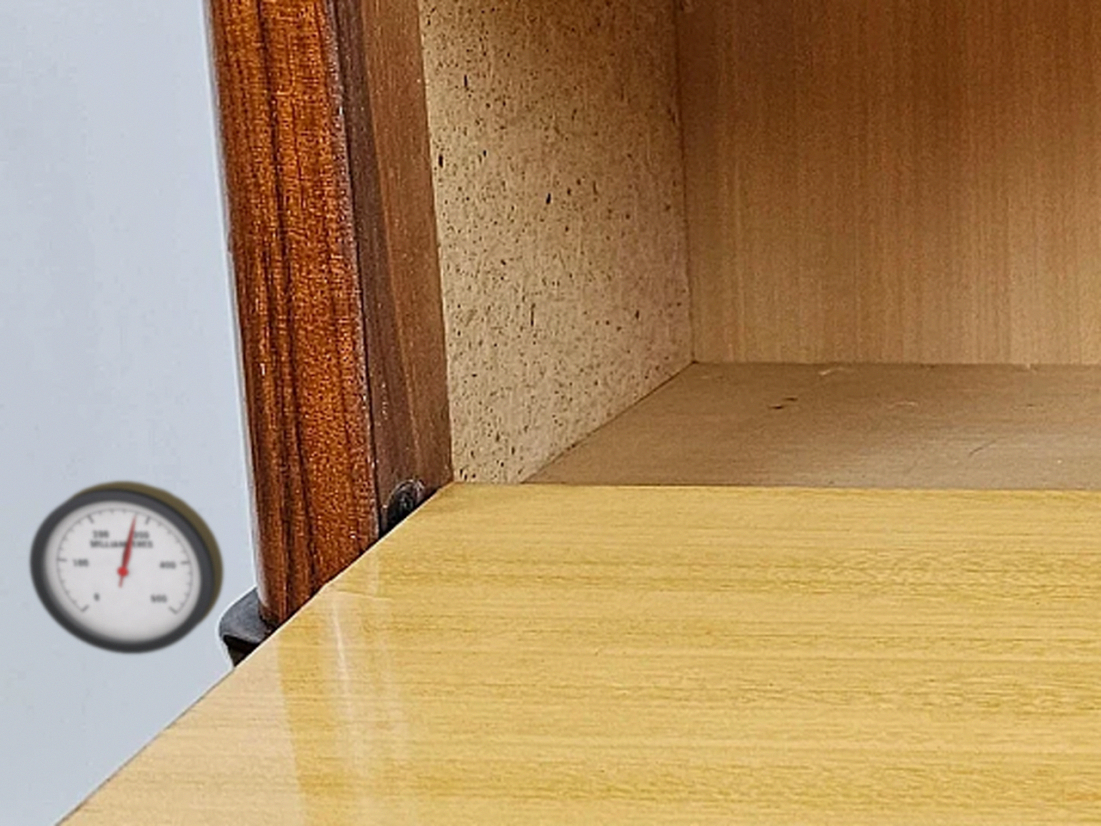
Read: 280,mA
